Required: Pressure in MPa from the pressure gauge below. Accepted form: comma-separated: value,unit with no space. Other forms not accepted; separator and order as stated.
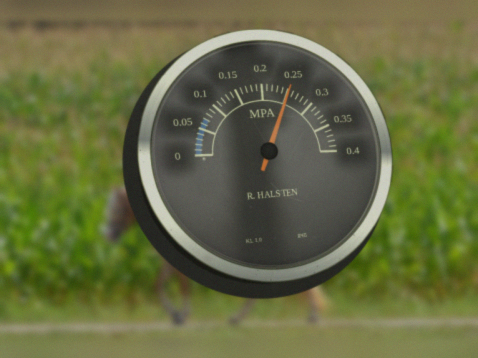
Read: 0.25,MPa
